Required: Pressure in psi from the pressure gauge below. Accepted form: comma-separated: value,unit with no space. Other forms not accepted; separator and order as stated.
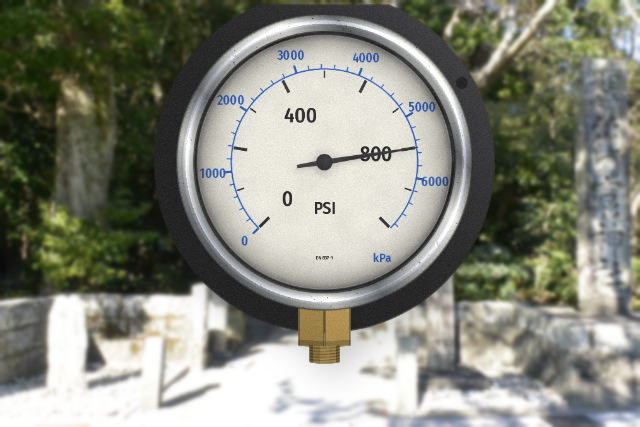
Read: 800,psi
